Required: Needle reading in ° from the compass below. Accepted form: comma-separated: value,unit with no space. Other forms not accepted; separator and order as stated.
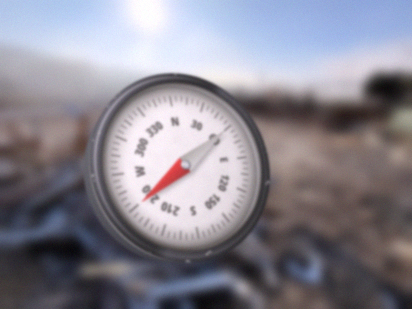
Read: 240,°
